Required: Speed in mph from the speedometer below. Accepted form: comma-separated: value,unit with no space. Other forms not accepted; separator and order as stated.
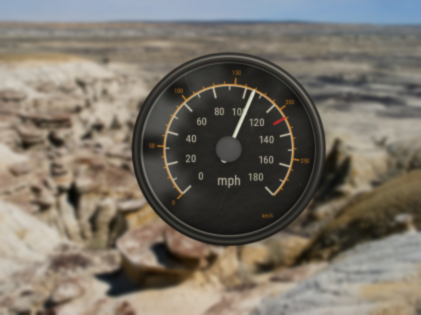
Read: 105,mph
